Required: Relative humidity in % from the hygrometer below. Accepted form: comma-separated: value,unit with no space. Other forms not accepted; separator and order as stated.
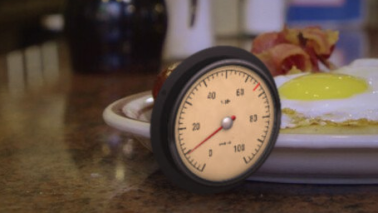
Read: 10,%
